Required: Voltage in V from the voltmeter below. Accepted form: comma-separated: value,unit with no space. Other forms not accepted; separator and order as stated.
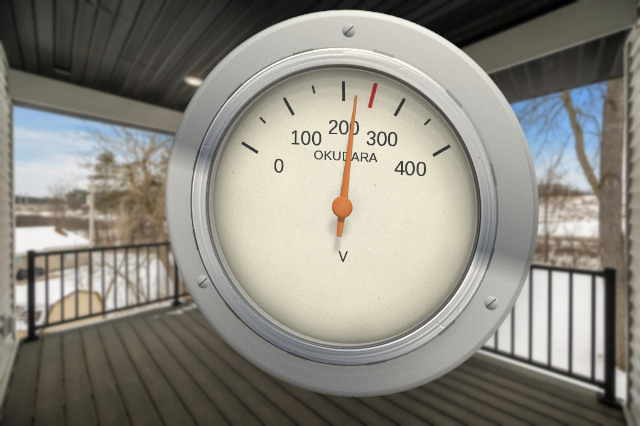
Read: 225,V
